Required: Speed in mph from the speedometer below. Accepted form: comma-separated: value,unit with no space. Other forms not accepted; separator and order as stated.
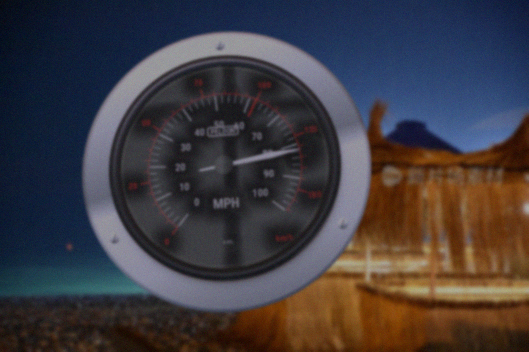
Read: 82,mph
